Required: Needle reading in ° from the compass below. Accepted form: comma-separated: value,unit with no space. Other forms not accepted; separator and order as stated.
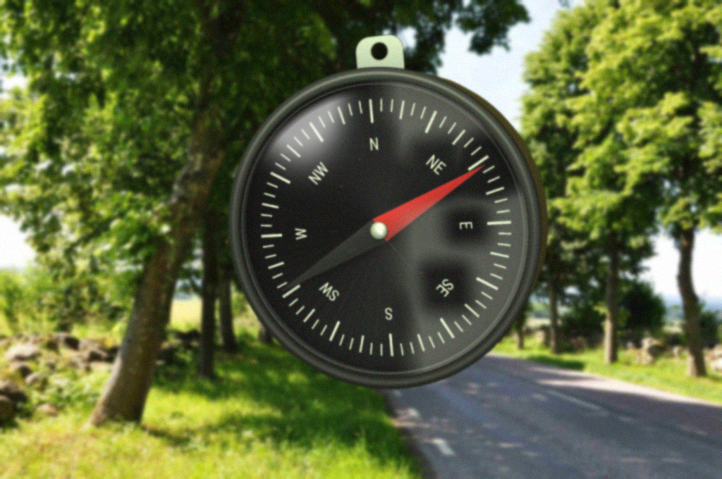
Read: 62.5,°
